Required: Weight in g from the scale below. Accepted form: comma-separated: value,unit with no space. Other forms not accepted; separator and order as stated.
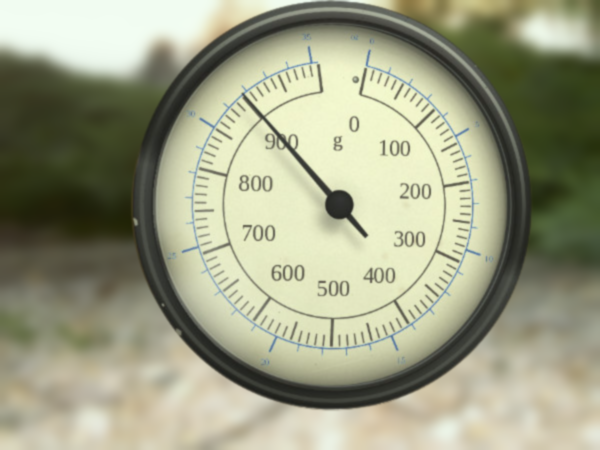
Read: 900,g
